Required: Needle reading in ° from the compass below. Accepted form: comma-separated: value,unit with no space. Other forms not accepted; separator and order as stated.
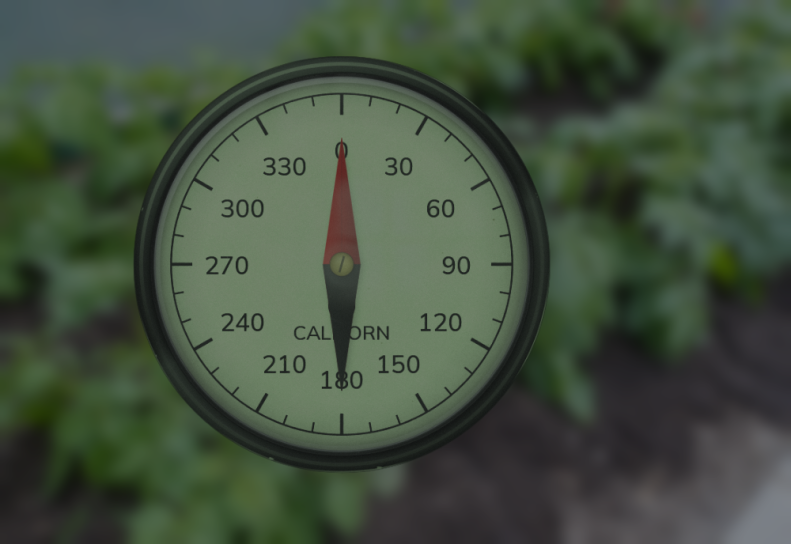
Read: 0,°
